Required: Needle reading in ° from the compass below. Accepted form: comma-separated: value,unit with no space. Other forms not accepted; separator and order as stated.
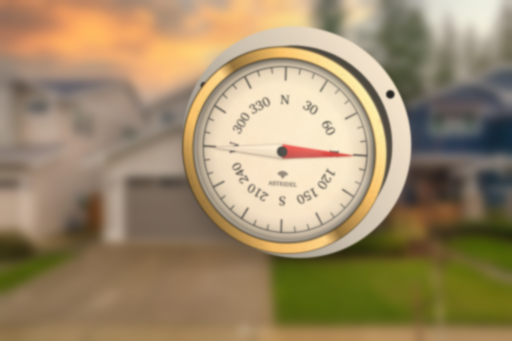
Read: 90,°
